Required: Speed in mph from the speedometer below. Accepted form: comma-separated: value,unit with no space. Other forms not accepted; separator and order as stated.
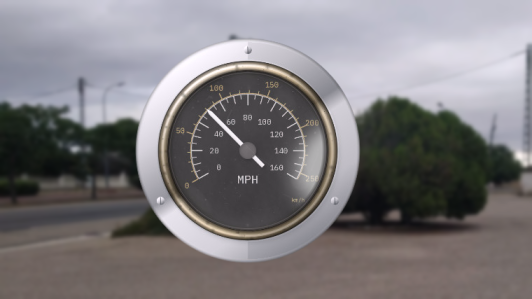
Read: 50,mph
